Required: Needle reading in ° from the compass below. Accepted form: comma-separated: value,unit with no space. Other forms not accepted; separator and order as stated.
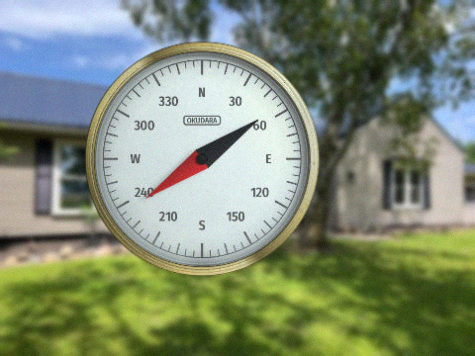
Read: 235,°
